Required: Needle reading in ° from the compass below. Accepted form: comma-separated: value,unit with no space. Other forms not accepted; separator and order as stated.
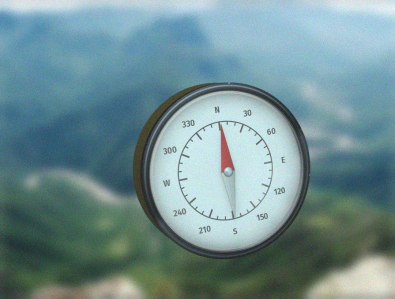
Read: 0,°
